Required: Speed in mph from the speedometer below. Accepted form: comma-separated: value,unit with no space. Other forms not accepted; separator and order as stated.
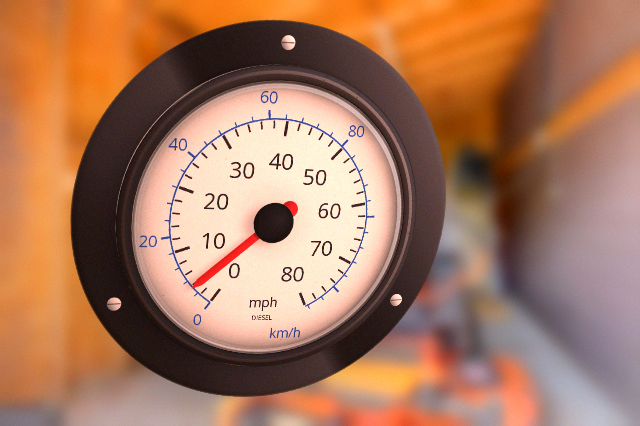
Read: 4,mph
